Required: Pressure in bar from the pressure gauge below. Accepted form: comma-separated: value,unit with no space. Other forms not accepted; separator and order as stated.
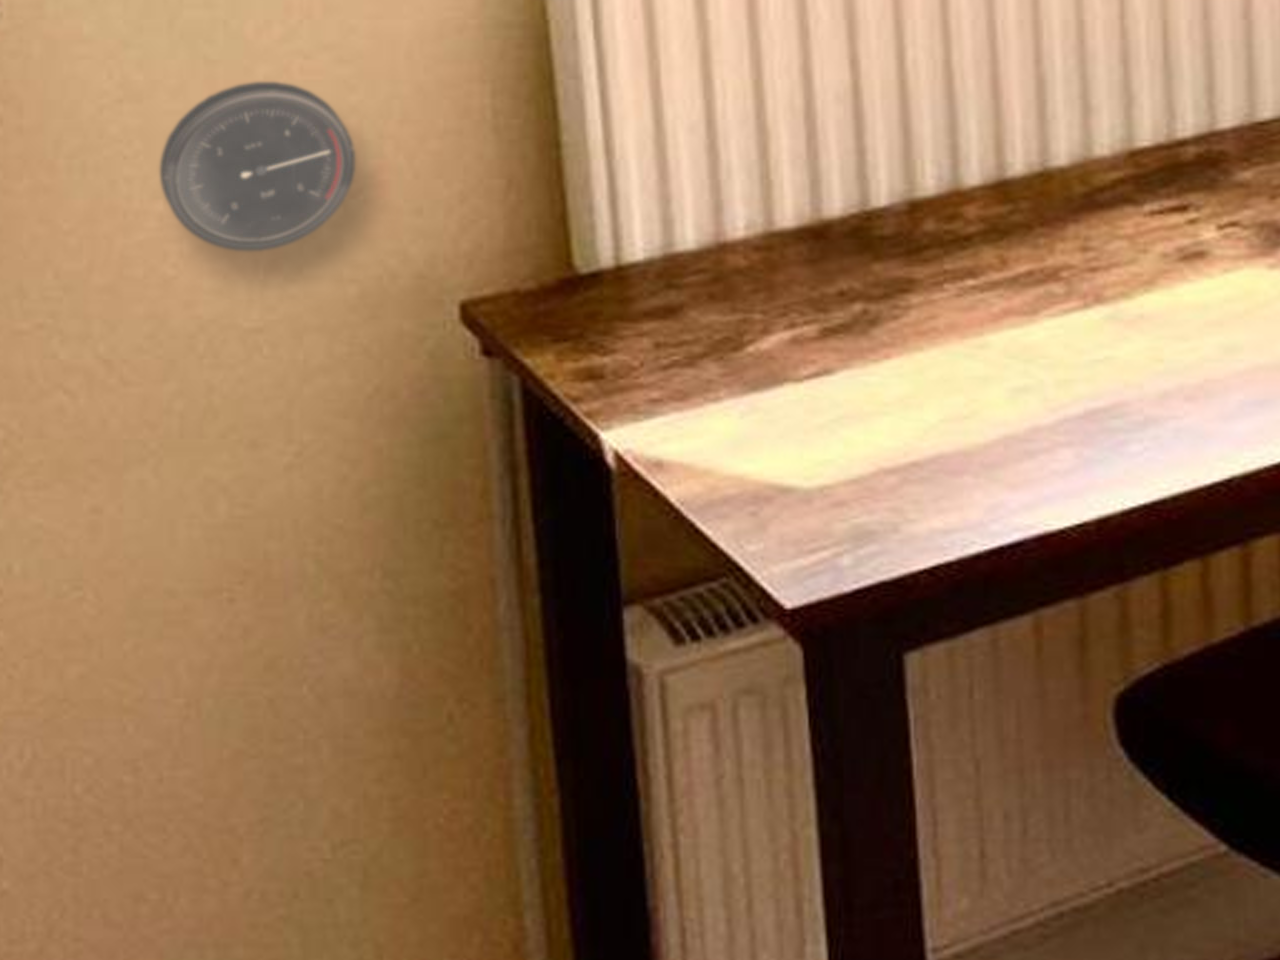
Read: 5,bar
